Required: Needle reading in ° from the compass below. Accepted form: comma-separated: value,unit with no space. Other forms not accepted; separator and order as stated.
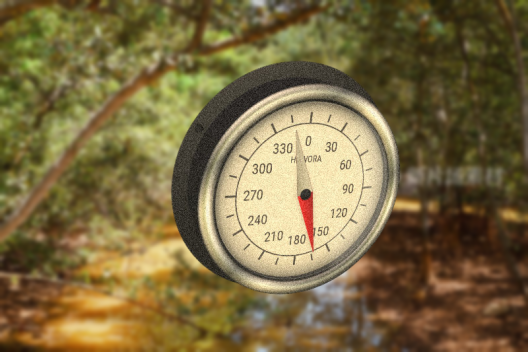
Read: 165,°
